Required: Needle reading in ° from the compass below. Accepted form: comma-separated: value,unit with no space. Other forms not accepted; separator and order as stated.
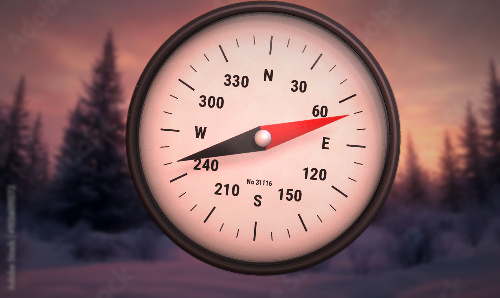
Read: 70,°
